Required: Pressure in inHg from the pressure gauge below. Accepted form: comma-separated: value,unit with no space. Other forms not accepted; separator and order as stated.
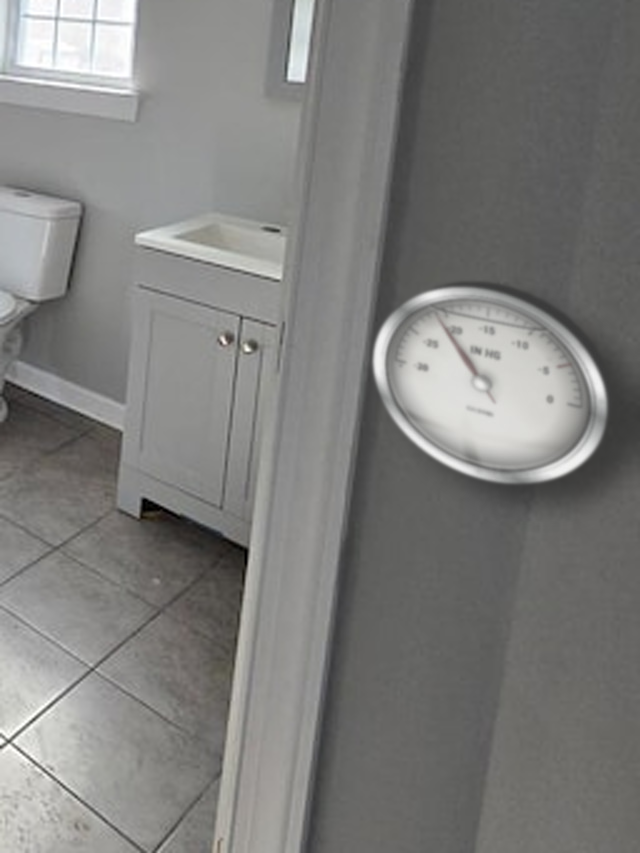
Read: -21,inHg
